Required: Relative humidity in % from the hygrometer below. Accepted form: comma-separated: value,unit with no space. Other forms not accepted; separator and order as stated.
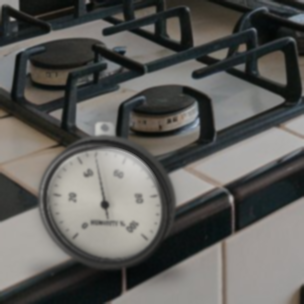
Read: 48,%
